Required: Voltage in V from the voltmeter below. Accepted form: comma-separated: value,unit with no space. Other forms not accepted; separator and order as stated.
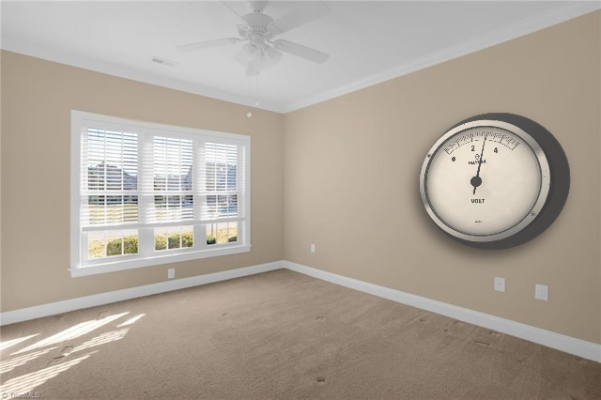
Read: 3,V
